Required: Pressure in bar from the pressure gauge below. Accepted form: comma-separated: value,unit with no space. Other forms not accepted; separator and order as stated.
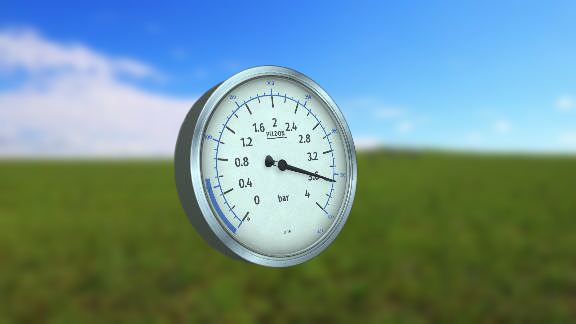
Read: 3.6,bar
